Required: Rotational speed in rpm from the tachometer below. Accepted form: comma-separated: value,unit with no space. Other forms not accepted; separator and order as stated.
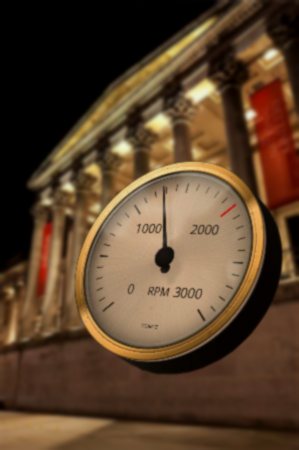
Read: 1300,rpm
